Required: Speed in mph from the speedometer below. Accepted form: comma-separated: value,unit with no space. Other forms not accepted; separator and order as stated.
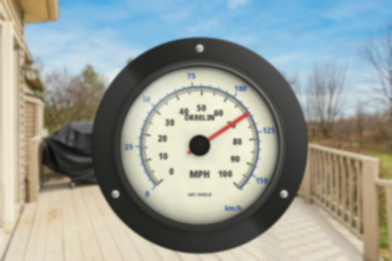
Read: 70,mph
